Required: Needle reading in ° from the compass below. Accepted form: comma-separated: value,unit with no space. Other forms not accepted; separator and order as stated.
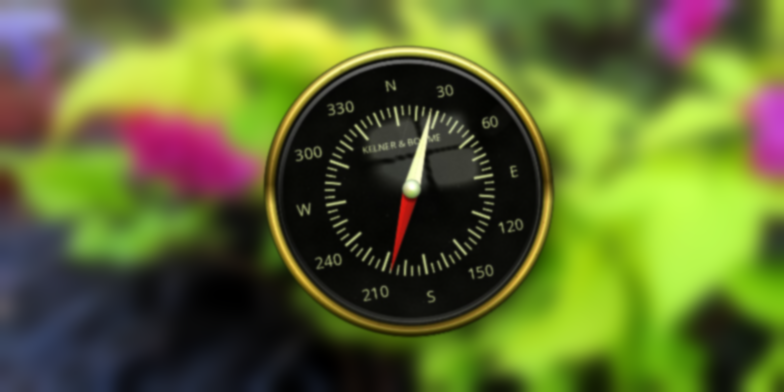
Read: 205,°
